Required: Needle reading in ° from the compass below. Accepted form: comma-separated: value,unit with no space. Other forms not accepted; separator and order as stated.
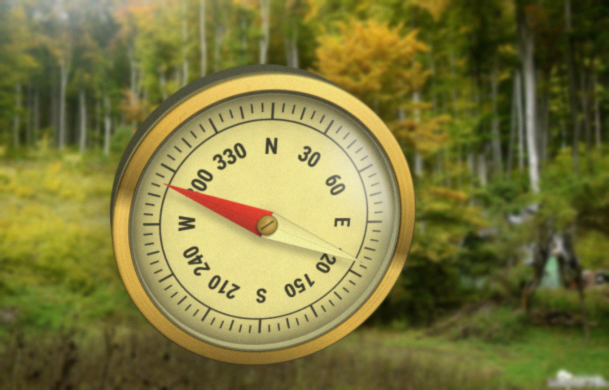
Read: 292.5,°
